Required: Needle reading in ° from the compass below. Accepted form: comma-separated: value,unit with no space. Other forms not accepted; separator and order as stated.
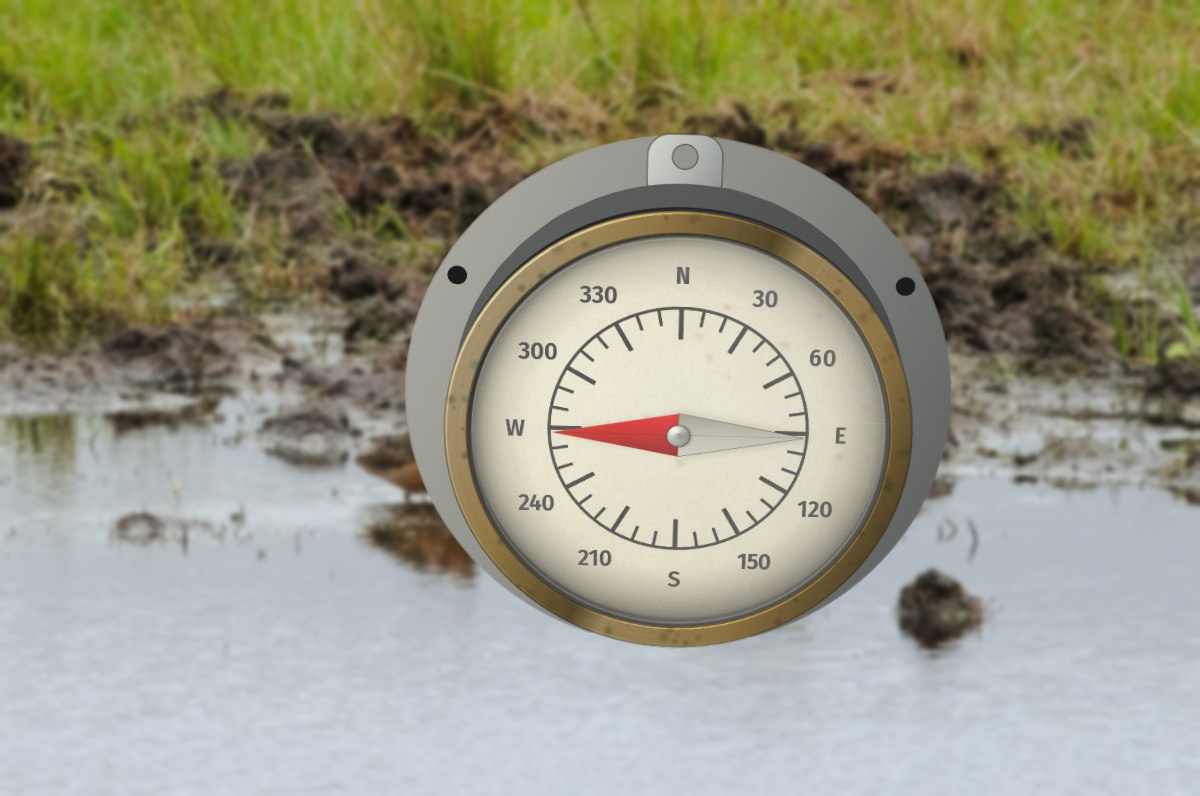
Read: 270,°
